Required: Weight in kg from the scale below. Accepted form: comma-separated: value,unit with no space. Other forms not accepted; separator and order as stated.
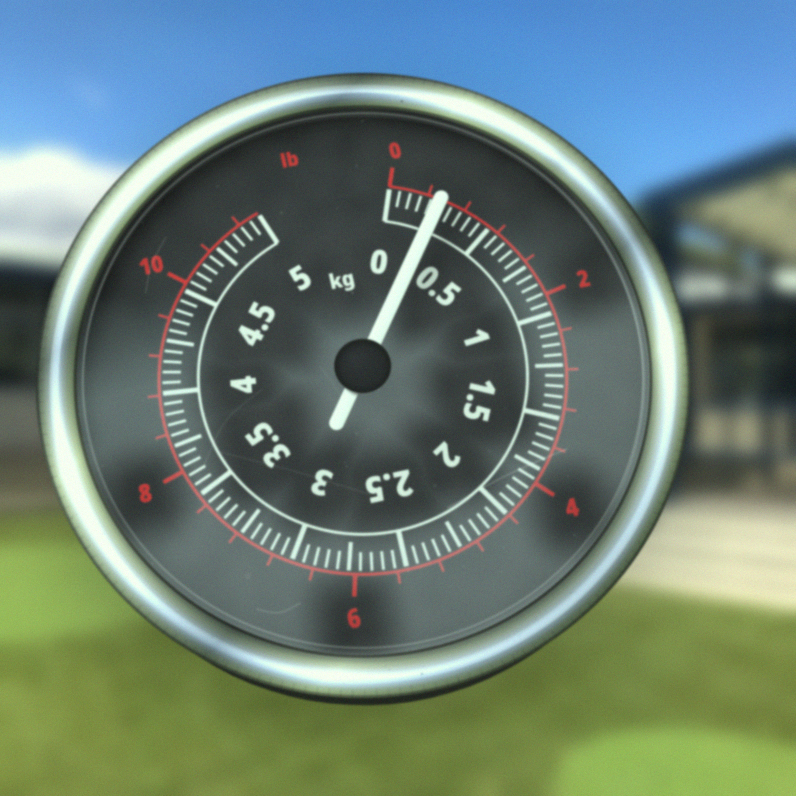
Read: 0.25,kg
